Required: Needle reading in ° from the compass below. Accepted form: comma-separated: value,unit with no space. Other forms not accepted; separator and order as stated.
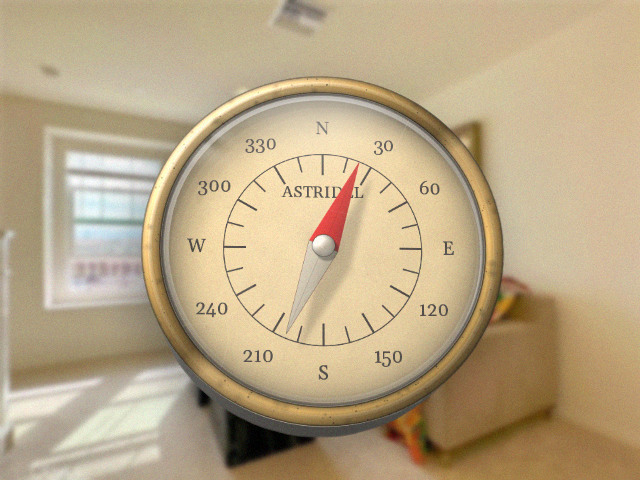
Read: 22.5,°
